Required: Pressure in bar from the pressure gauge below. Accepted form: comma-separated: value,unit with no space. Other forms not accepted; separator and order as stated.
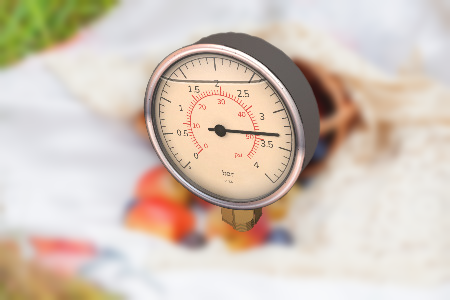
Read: 3.3,bar
